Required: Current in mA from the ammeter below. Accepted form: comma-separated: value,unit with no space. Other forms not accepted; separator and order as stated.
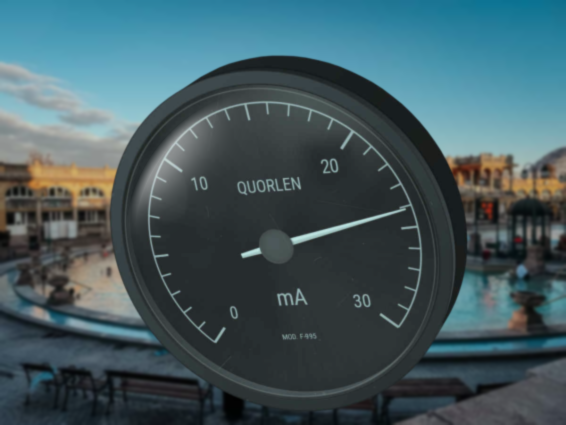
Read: 24,mA
